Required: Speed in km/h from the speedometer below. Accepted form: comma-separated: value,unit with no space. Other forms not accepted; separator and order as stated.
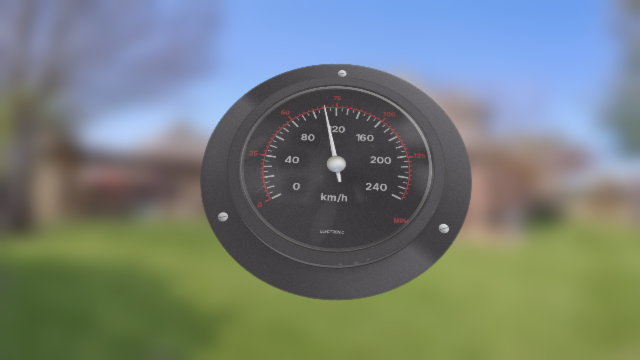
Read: 110,km/h
